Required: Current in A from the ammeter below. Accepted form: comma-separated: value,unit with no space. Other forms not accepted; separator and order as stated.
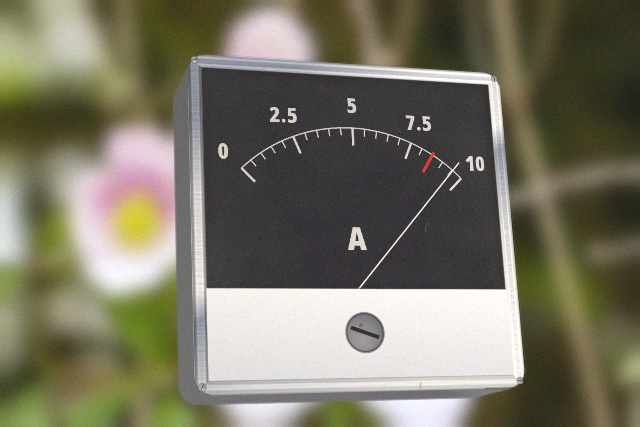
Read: 9.5,A
